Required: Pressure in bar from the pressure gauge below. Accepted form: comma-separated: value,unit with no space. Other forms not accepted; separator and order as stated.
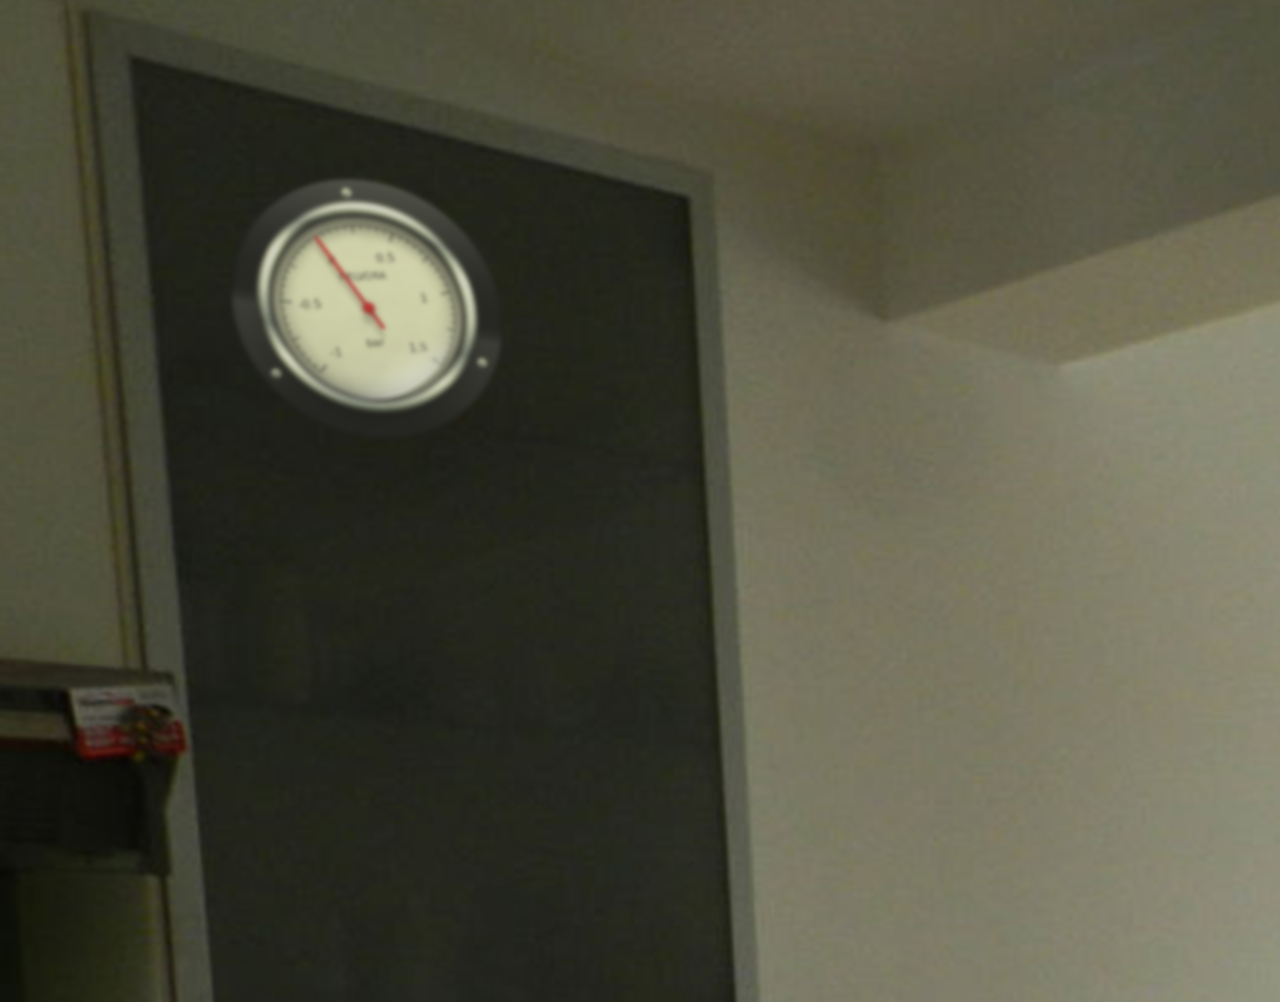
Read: 0,bar
